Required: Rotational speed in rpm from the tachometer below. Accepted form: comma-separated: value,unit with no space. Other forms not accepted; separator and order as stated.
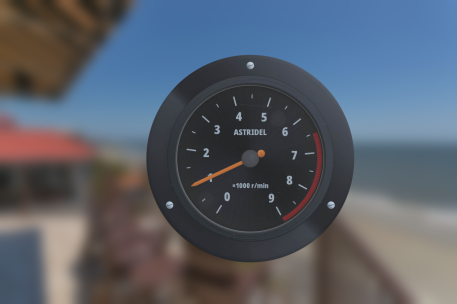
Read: 1000,rpm
